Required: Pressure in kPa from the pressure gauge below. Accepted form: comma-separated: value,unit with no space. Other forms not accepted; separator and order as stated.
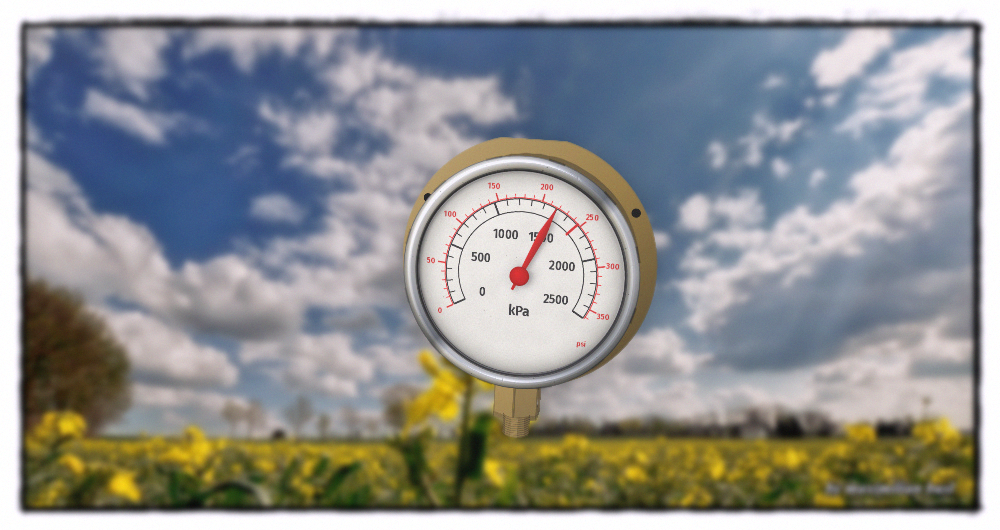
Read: 1500,kPa
